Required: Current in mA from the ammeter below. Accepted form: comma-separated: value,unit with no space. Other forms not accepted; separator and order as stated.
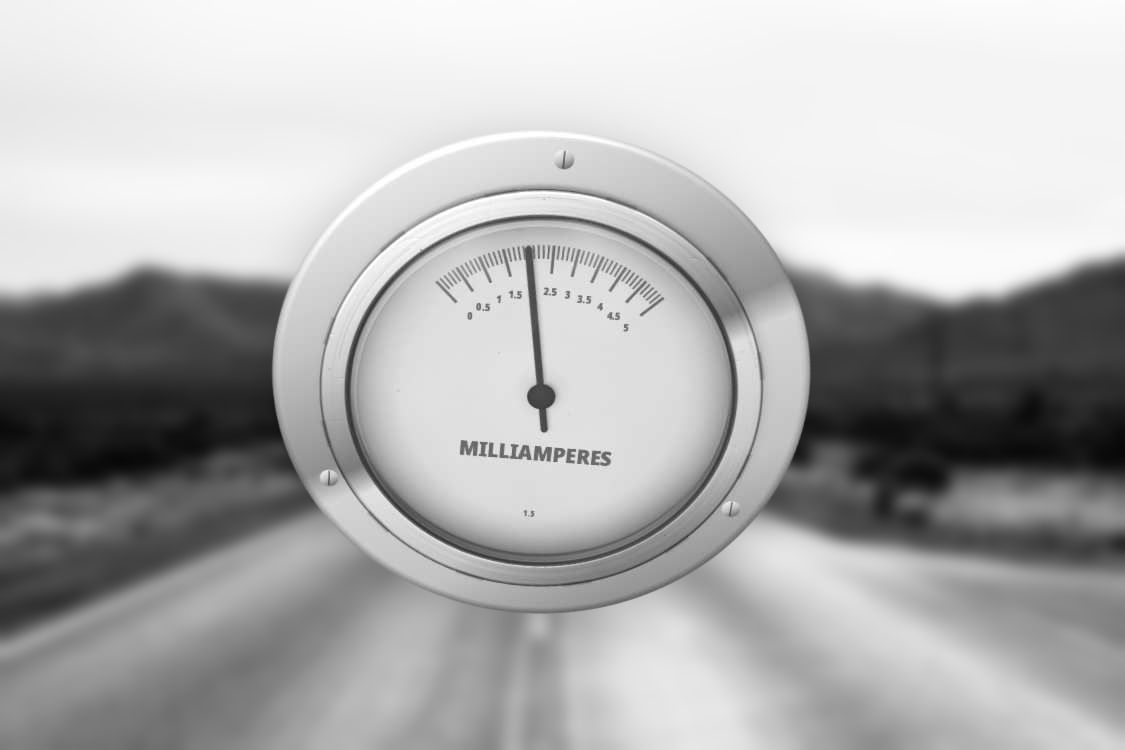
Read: 2,mA
